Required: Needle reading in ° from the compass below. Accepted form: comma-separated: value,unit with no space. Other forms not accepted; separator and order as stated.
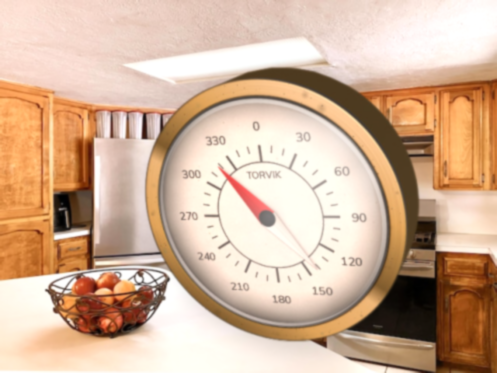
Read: 320,°
